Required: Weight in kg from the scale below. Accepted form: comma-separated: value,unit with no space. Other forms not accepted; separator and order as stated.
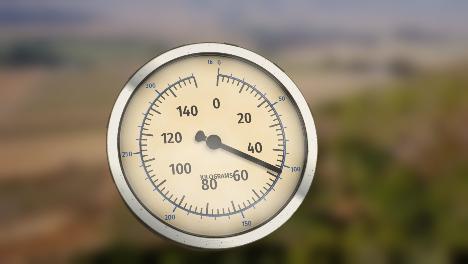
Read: 48,kg
